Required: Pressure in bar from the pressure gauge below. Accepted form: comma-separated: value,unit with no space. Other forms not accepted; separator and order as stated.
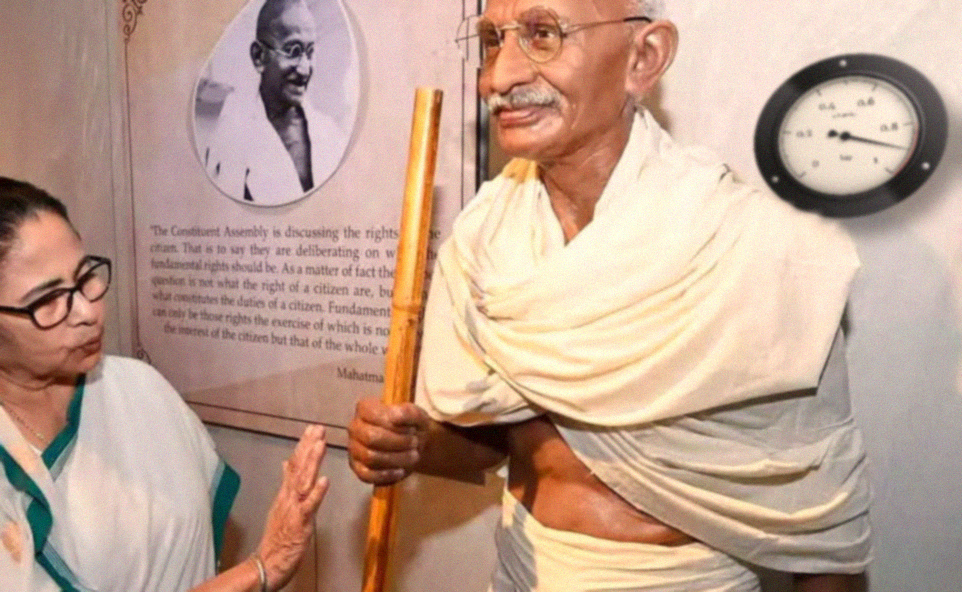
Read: 0.9,bar
